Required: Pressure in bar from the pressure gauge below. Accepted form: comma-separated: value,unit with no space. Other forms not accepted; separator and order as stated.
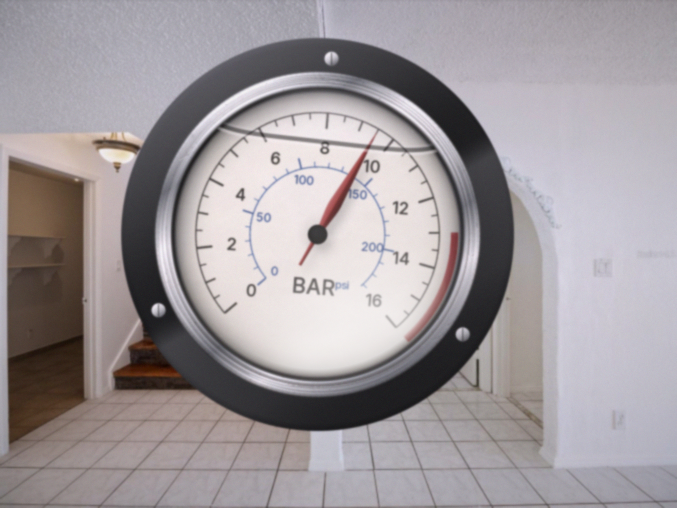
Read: 9.5,bar
